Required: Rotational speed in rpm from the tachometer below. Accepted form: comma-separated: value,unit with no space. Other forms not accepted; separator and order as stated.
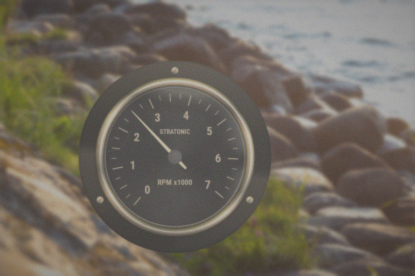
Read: 2500,rpm
